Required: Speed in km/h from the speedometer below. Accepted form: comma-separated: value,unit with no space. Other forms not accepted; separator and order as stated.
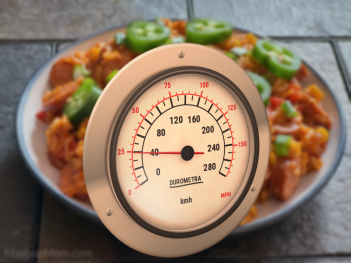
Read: 40,km/h
